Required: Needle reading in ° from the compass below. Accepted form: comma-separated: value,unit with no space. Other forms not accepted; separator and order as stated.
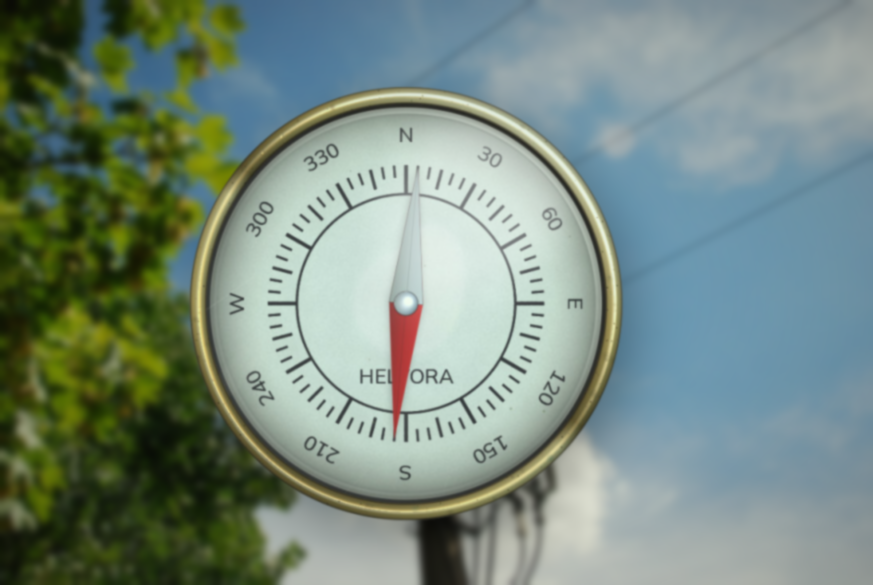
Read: 185,°
